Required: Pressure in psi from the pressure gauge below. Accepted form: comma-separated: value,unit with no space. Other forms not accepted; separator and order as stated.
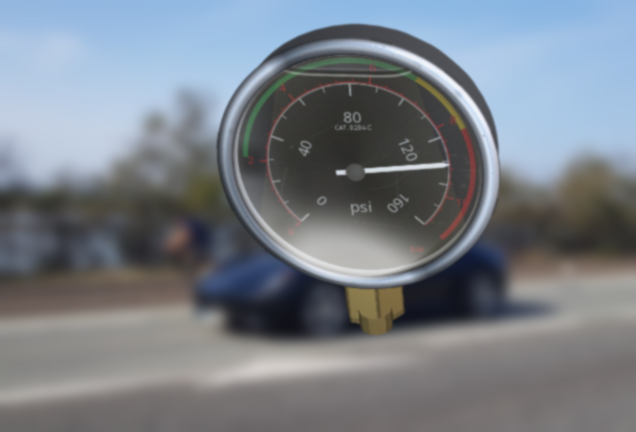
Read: 130,psi
